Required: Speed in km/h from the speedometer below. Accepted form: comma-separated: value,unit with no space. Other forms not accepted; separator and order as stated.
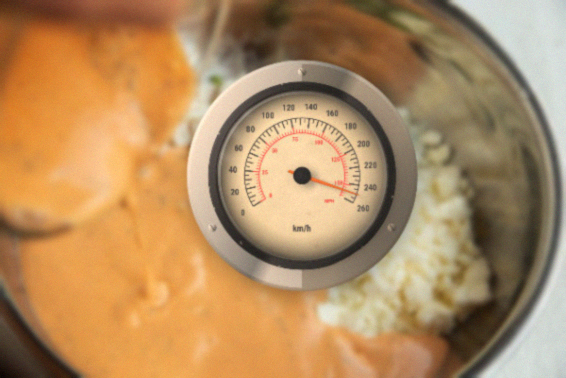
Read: 250,km/h
